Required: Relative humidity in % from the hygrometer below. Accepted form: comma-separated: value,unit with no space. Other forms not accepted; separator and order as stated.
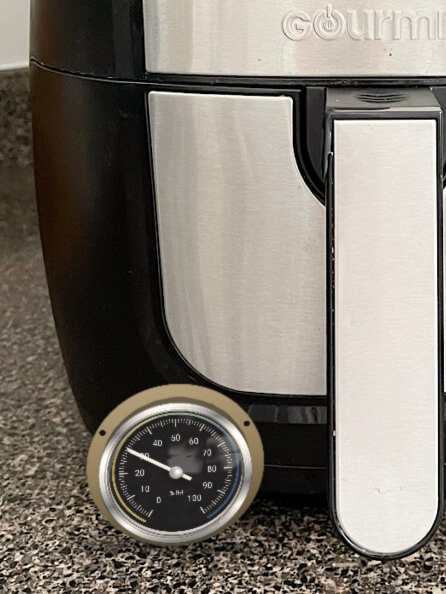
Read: 30,%
